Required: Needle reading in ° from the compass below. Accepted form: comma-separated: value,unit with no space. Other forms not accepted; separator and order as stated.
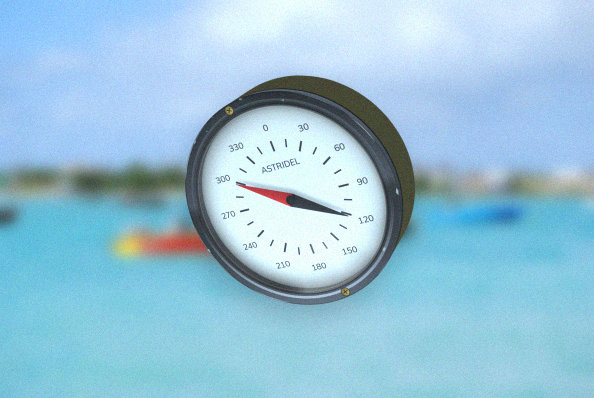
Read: 300,°
